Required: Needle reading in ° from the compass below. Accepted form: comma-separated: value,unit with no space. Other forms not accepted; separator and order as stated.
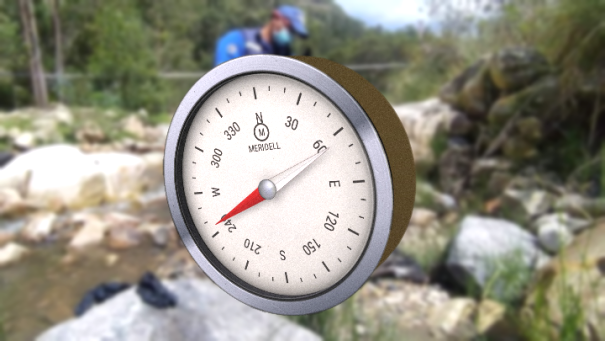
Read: 245,°
